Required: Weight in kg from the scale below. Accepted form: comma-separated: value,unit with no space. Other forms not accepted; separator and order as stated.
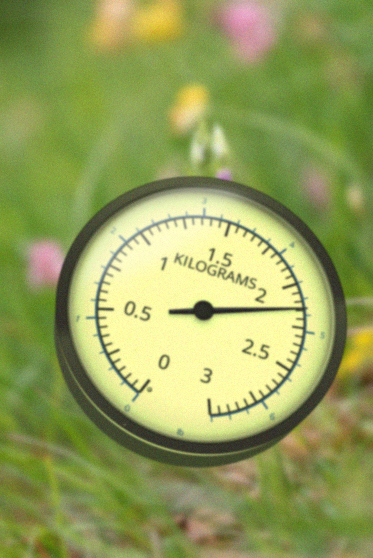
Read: 2.15,kg
